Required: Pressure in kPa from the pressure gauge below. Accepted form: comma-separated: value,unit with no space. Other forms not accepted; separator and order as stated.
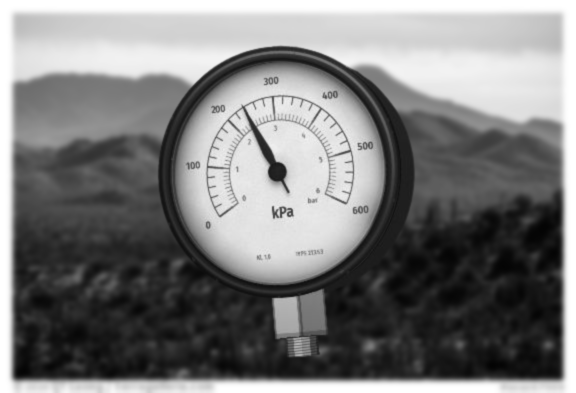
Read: 240,kPa
